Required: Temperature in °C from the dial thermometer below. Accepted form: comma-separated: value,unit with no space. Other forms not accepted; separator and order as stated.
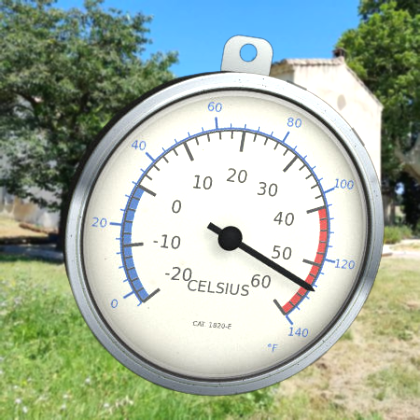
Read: 54,°C
